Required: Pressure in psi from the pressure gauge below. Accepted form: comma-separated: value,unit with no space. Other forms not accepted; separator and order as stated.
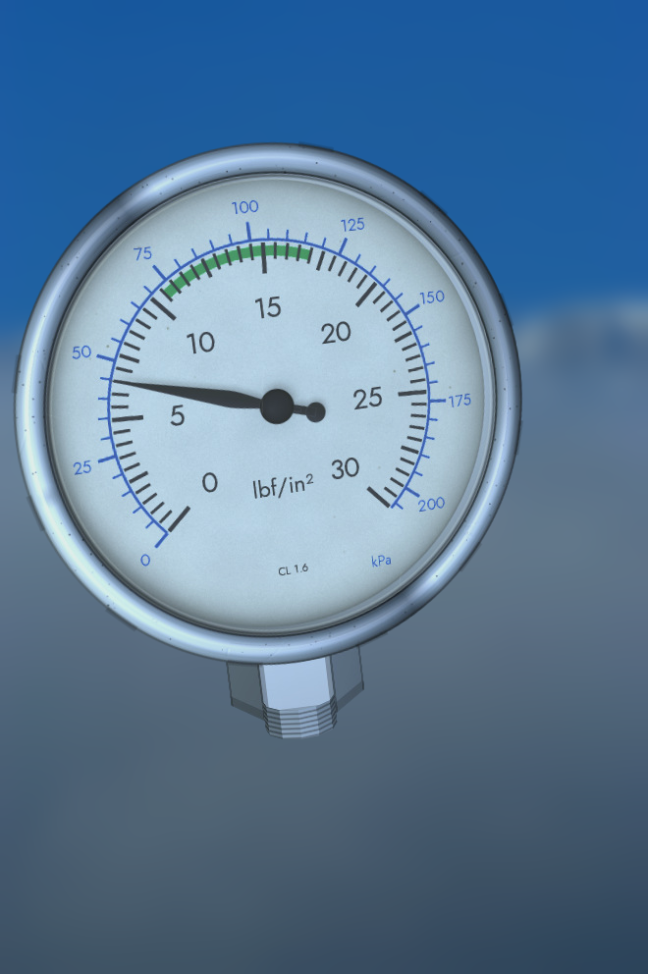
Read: 6.5,psi
